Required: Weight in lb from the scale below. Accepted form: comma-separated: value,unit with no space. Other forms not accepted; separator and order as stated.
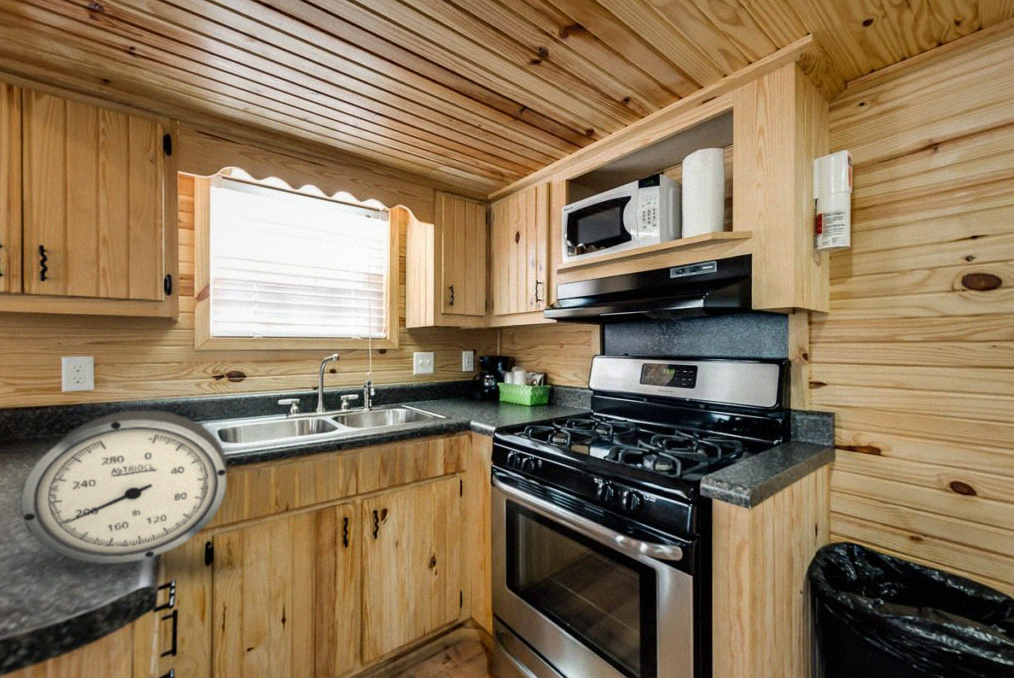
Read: 200,lb
